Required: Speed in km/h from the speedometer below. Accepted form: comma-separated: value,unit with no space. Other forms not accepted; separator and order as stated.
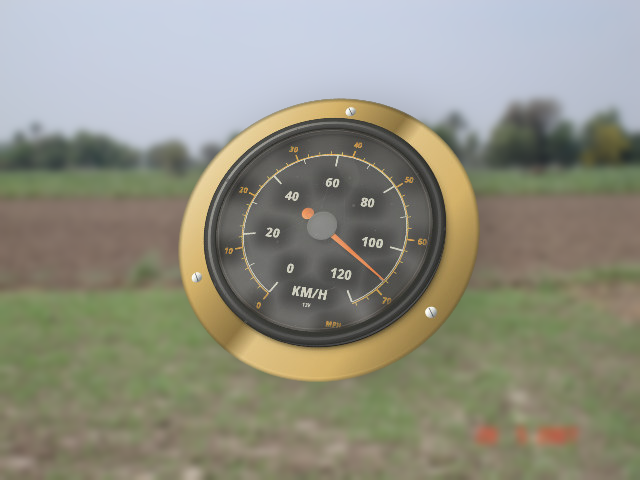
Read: 110,km/h
